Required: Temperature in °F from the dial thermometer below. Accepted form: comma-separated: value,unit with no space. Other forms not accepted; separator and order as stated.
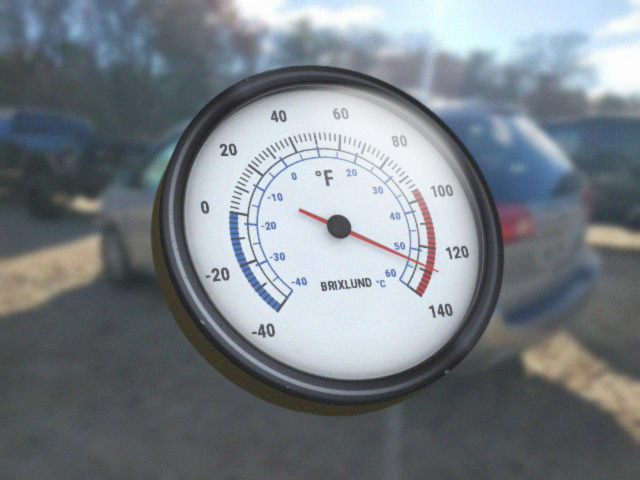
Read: 130,°F
